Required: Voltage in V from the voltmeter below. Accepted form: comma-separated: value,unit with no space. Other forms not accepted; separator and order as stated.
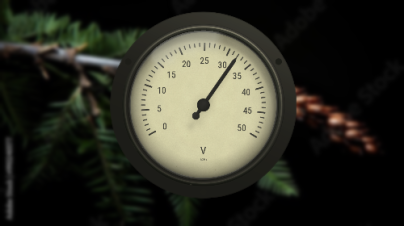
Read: 32,V
